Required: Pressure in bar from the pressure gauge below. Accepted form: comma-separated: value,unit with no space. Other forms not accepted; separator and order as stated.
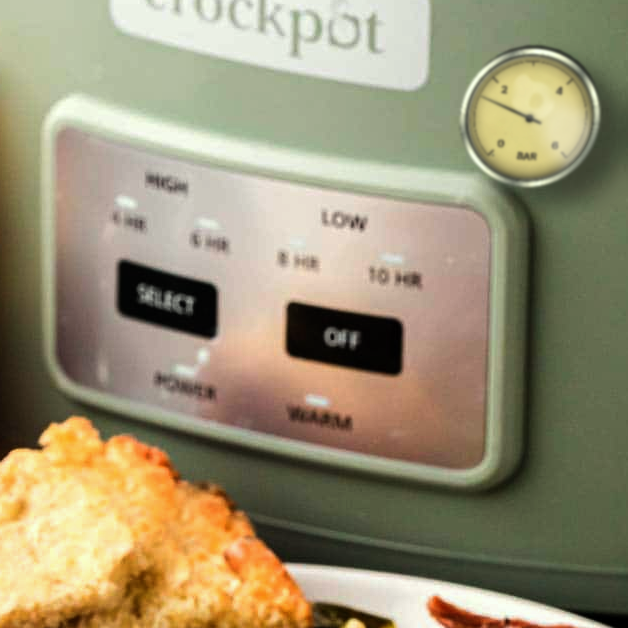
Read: 1.5,bar
